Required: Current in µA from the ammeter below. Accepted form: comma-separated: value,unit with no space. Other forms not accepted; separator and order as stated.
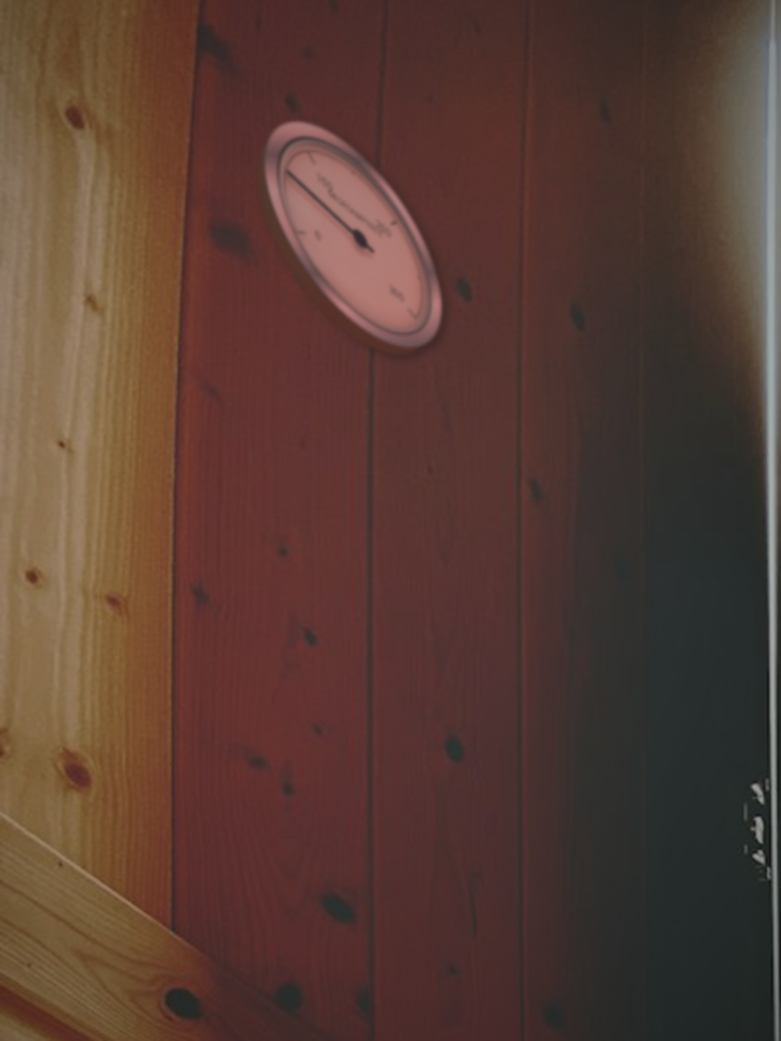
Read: 50,µA
